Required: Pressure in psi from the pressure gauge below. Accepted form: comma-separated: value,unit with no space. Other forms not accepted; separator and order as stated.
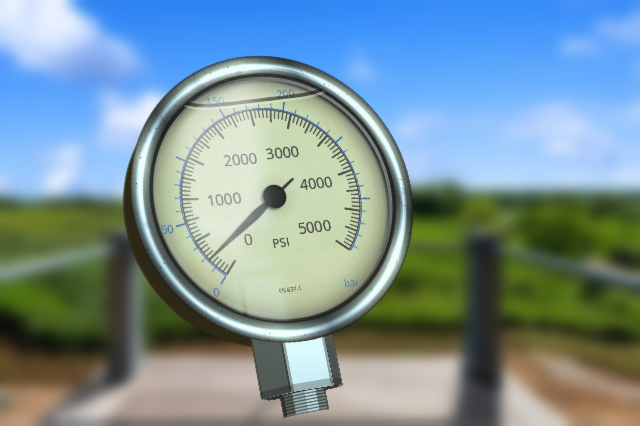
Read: 250,psi
